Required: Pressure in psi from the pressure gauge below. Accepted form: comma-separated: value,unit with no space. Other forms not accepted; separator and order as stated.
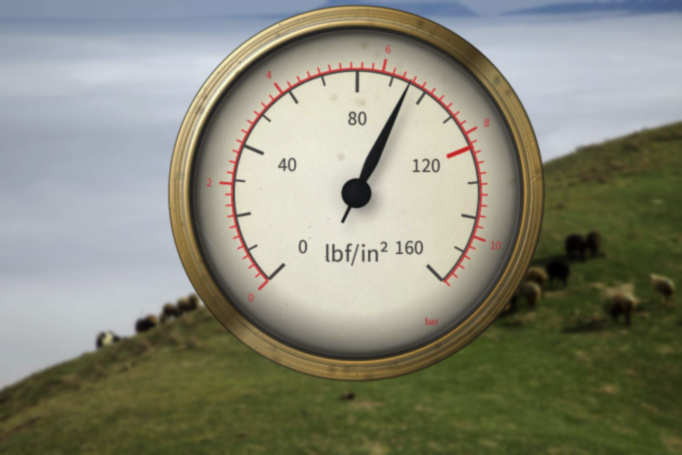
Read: 95,psi
